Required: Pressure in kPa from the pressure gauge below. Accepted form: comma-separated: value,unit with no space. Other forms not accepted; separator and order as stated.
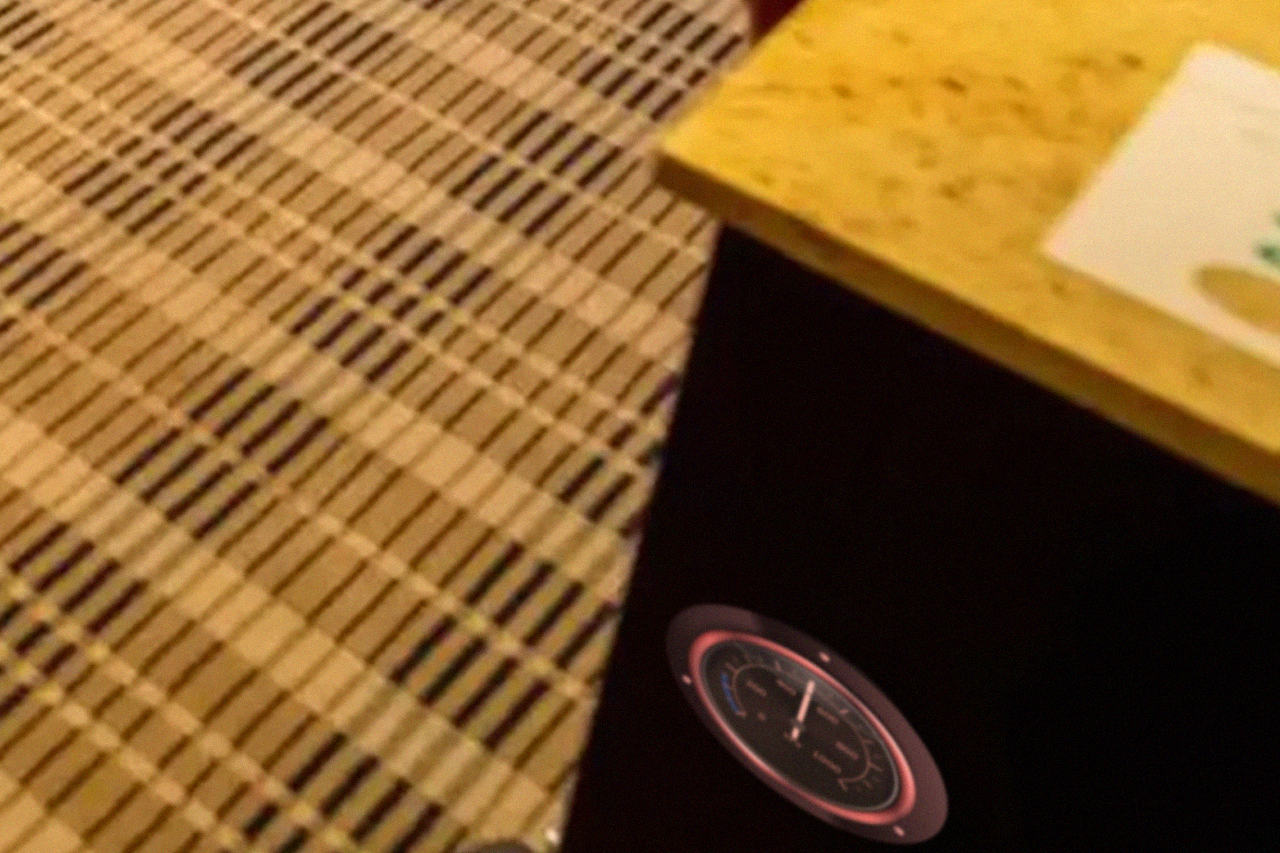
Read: 500,kPa
